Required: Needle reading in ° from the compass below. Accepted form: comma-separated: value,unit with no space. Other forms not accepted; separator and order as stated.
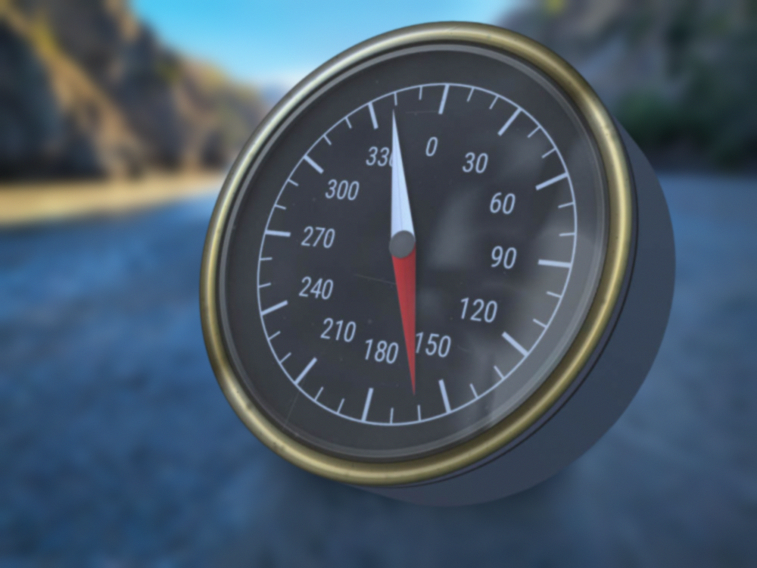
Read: 160,°
